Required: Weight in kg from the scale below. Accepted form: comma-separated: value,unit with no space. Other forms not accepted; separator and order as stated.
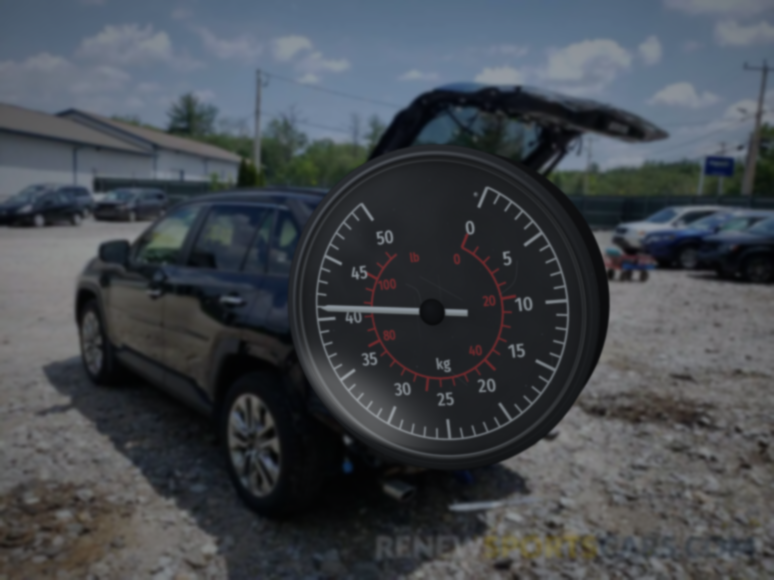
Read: 41,kg
